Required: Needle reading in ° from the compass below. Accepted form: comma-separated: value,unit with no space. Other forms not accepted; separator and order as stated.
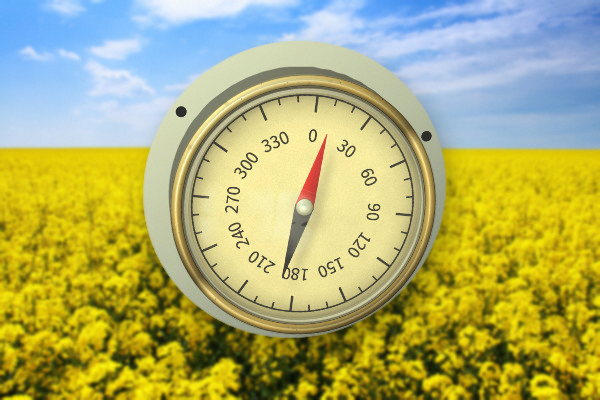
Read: 10,°
